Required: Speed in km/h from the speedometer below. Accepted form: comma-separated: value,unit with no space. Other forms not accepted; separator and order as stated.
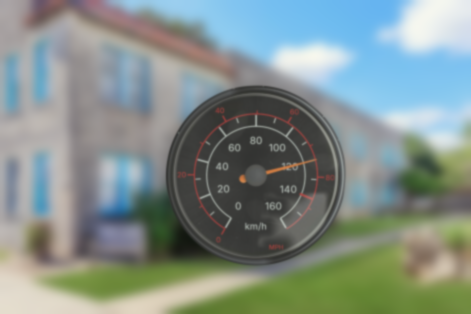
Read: 120,km/h
